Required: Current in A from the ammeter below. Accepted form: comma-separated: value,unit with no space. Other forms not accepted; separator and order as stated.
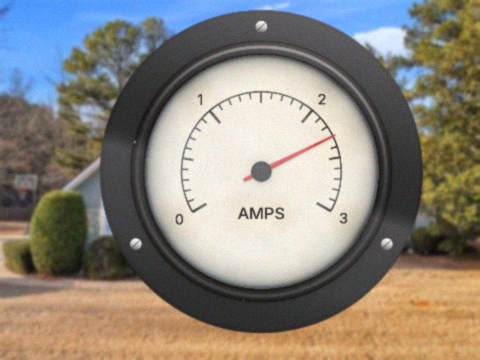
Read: 2.3,A
